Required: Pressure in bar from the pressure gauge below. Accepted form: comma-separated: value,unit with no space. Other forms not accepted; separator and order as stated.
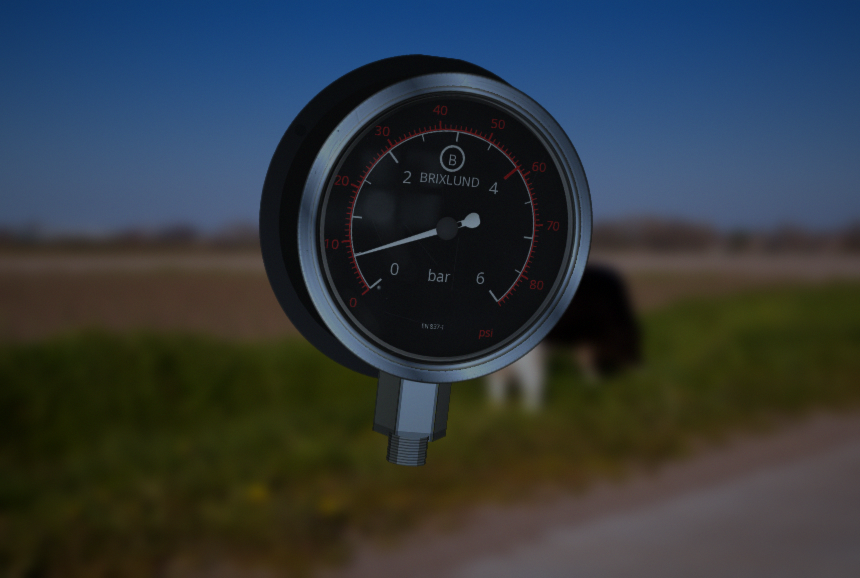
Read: 0.5,bar
